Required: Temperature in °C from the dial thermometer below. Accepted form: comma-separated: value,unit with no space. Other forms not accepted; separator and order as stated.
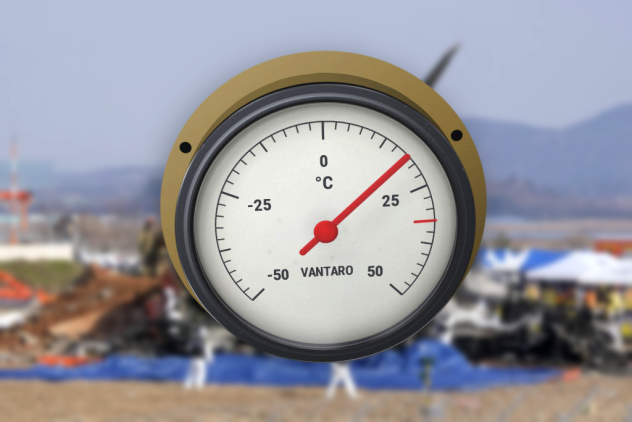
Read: 17.5,°C
